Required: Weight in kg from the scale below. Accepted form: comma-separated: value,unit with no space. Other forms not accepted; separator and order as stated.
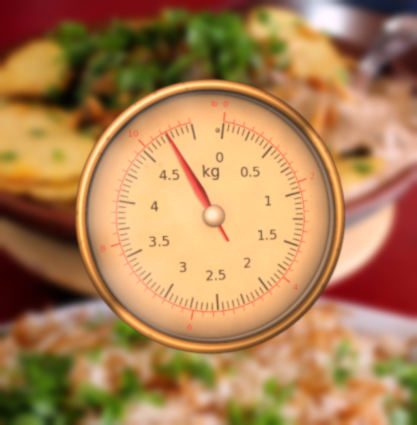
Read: 4.75,kg
